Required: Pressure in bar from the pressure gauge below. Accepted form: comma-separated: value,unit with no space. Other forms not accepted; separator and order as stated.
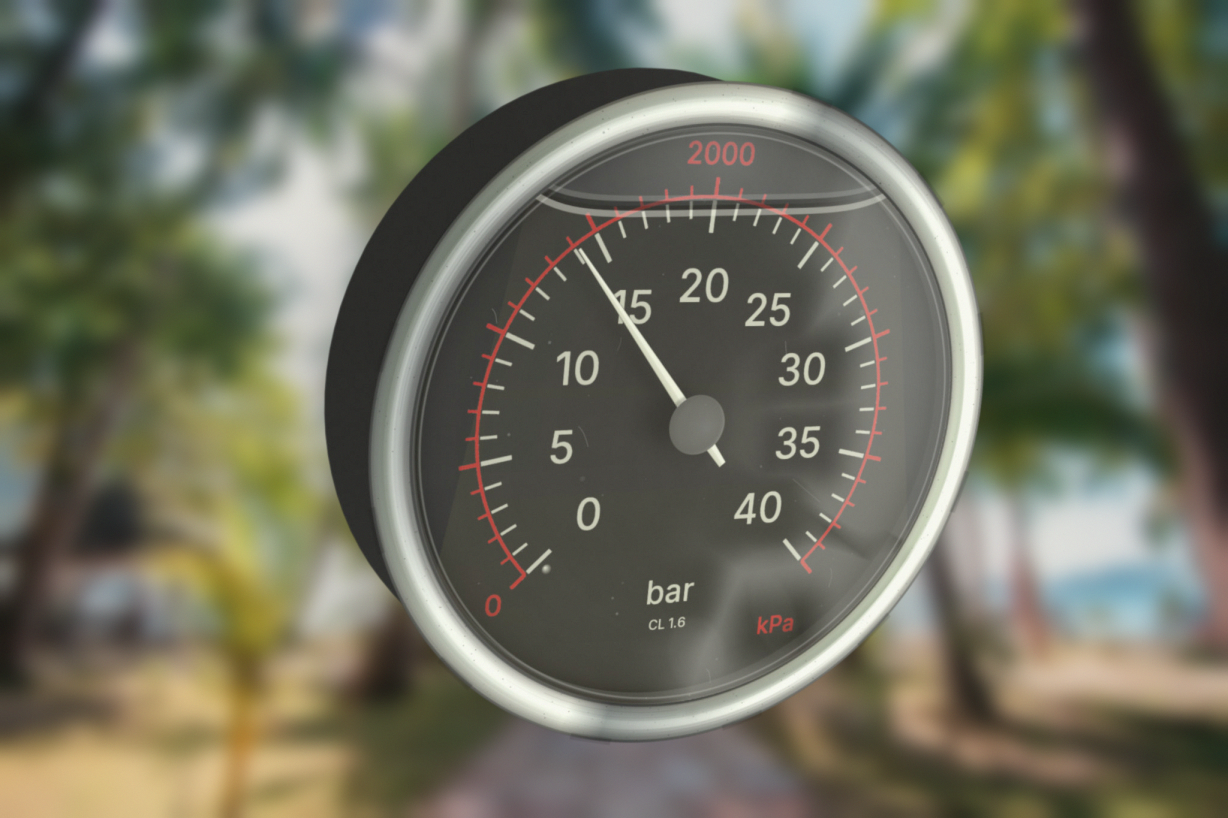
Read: 14,bar
